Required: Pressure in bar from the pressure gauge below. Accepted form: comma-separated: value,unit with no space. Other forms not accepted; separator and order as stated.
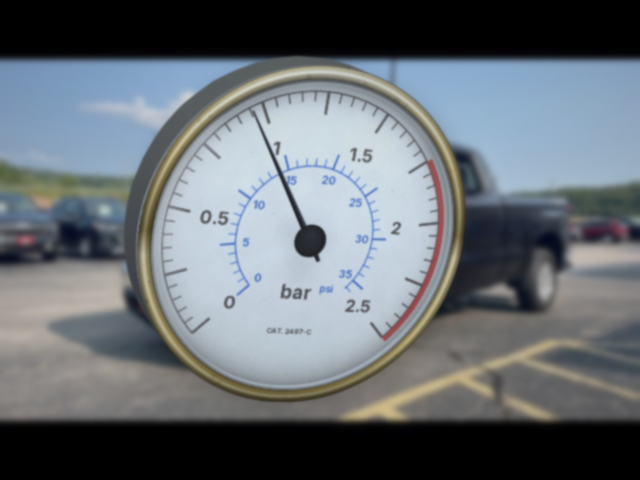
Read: 0.95,bar
